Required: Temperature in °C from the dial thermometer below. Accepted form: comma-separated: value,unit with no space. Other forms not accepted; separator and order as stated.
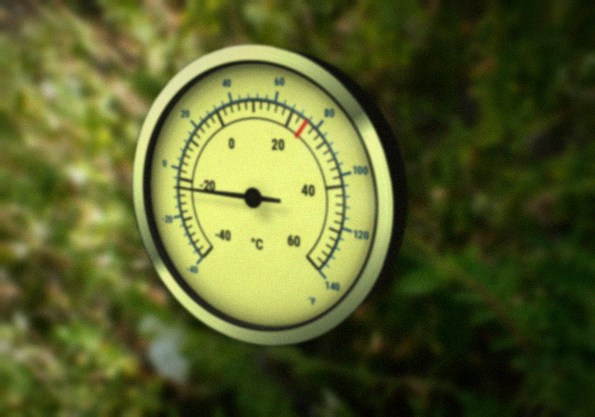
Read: -22,°C
